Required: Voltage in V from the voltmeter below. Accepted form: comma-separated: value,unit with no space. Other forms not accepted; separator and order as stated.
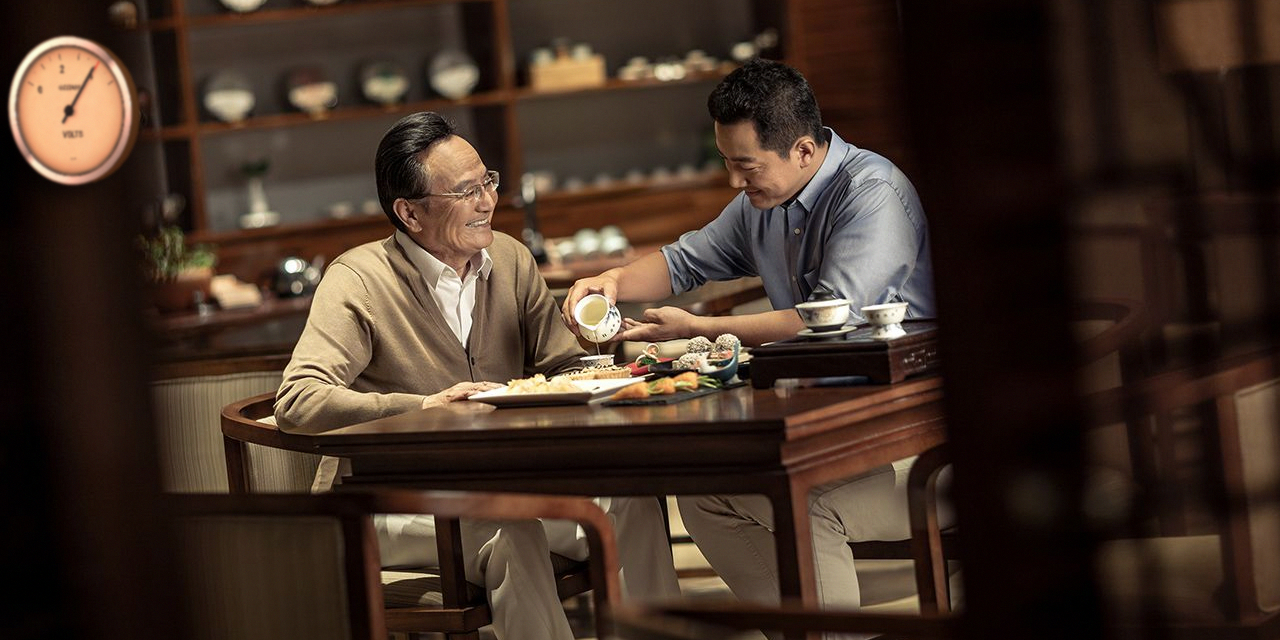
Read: 4,V
